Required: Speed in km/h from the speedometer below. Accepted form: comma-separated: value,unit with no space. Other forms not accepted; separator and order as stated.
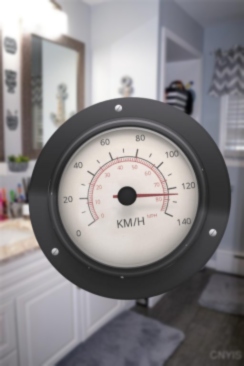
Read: 125,km/h
